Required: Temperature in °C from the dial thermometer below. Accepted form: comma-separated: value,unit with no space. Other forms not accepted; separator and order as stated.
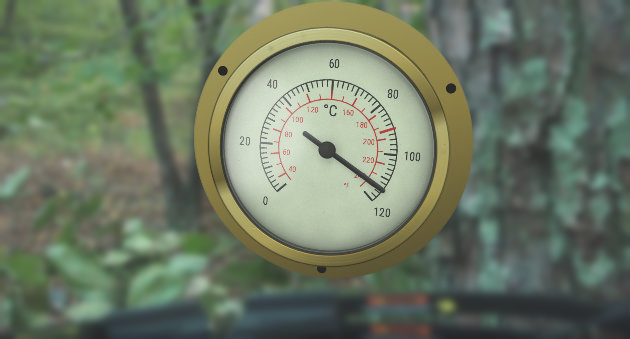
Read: 114,°C
